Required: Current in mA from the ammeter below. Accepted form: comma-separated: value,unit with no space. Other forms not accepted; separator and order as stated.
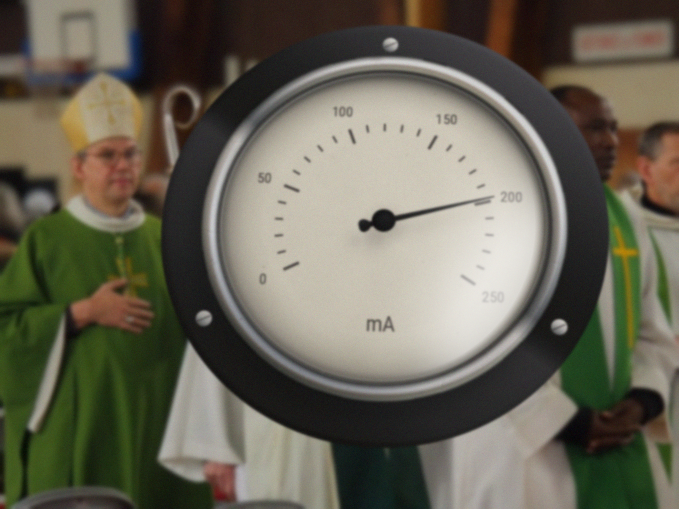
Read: 200,mA
